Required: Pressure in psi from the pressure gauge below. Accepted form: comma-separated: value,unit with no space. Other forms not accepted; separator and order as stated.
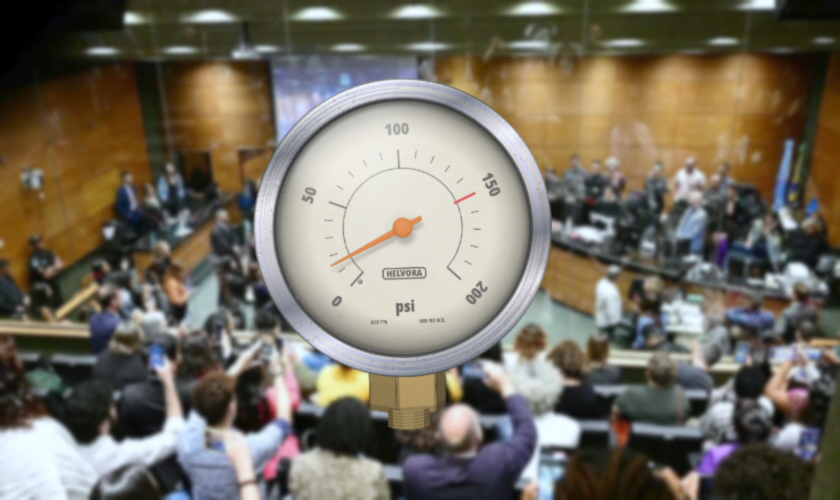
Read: 15,psi
